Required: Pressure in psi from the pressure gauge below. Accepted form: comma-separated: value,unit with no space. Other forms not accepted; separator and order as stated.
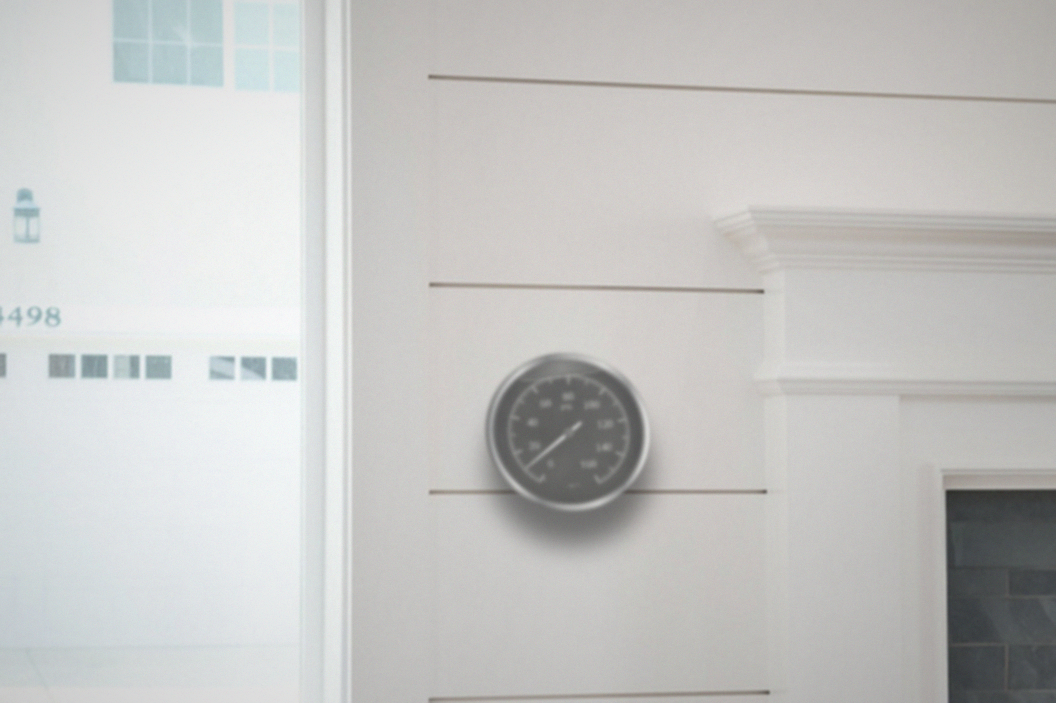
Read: 10,psi
